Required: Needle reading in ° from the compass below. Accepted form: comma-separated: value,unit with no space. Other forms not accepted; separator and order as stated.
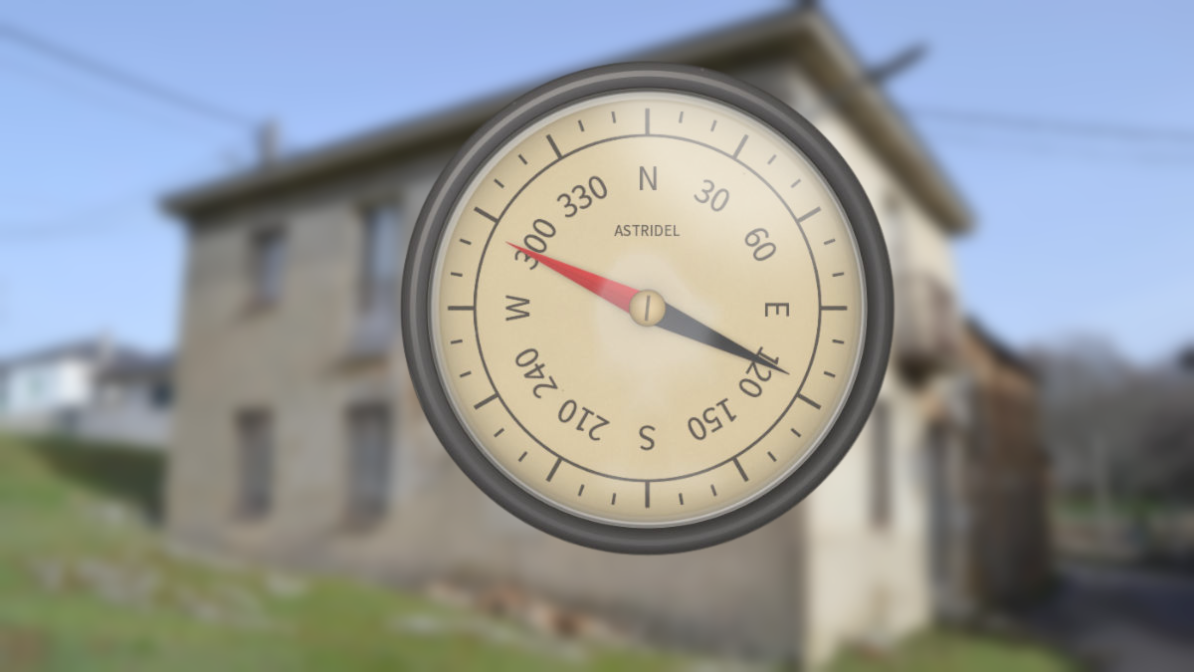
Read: 295,°
